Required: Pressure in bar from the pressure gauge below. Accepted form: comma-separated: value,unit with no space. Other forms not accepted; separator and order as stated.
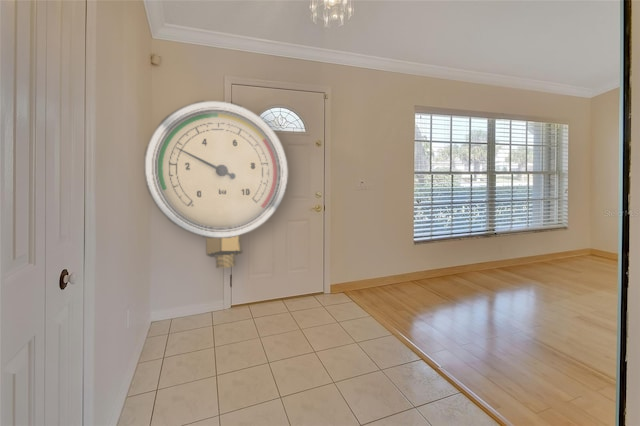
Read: 2.75,bar
